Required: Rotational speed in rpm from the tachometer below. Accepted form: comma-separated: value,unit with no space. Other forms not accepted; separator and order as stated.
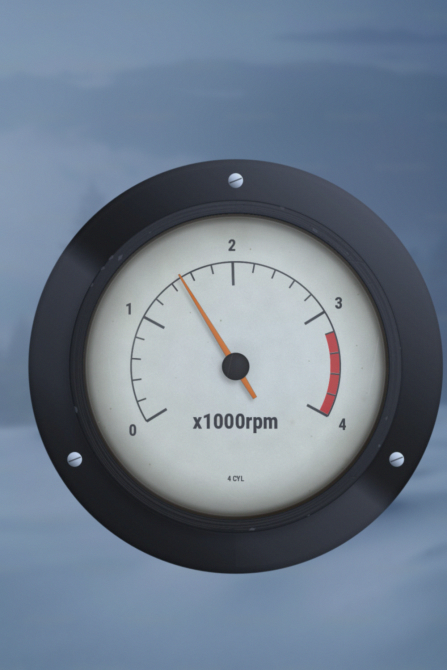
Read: 1500,rpm
